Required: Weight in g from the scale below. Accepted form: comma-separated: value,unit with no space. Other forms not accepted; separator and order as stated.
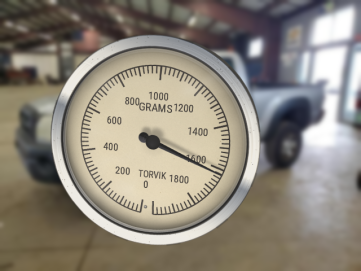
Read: 1620,g
